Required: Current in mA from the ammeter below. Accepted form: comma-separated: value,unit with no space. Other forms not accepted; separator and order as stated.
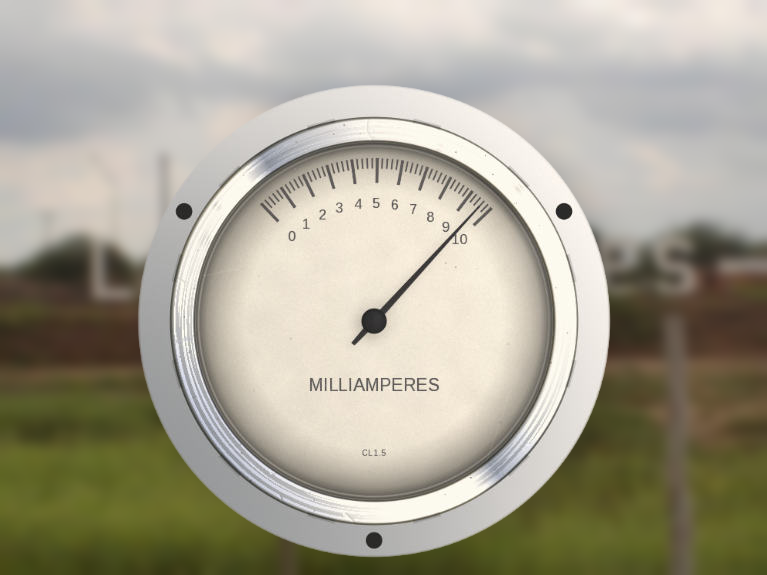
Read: 9.6,mA
